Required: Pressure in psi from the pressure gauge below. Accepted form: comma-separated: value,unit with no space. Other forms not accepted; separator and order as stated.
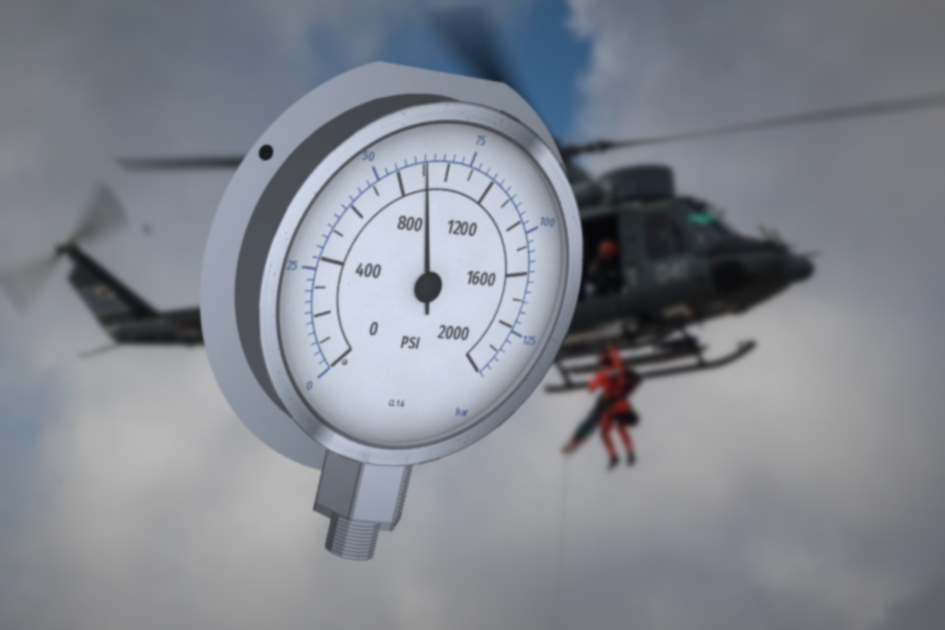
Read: 900,psi
